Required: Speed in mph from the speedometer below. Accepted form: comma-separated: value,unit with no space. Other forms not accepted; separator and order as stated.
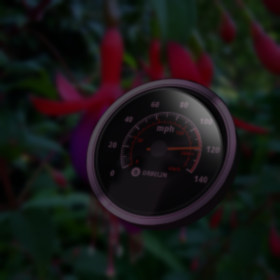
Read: 120,mph
